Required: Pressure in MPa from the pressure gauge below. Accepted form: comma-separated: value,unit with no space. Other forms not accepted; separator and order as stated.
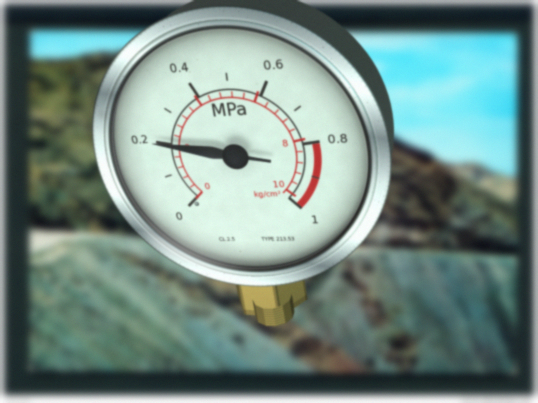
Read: 0.2,MPa
